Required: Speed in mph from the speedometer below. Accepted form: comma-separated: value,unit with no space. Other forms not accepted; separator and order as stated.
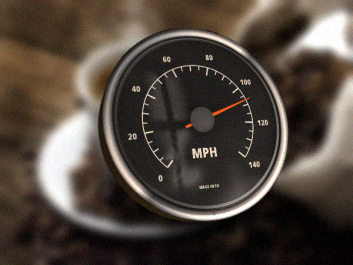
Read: 107.5,mph
